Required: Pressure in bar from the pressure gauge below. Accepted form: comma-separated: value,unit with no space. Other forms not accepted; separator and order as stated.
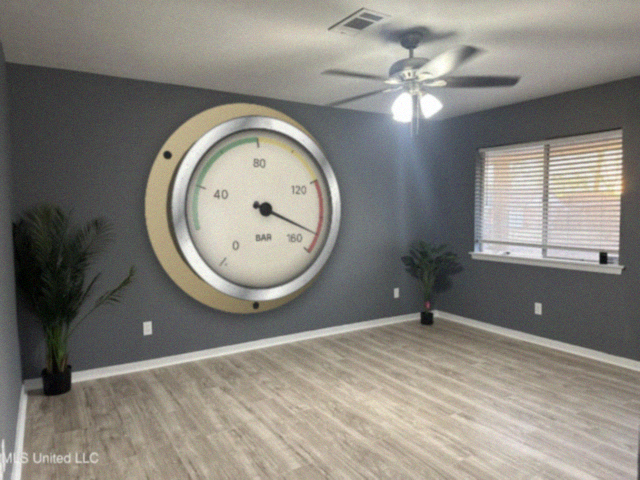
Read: 150,bar
